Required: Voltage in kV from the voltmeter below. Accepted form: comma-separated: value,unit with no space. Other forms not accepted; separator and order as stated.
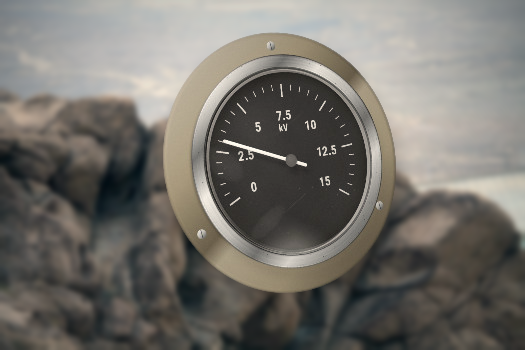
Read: 3,kV
